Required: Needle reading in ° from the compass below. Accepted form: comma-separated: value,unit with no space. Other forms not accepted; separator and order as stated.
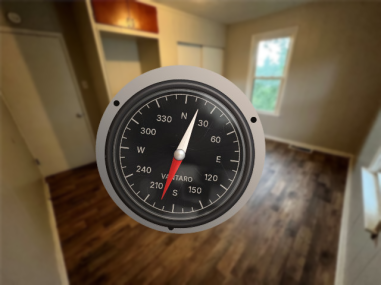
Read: 195,°
